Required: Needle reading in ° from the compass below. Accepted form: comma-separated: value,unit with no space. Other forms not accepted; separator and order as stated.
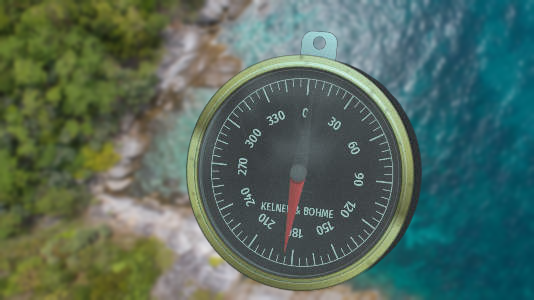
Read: 185,°
